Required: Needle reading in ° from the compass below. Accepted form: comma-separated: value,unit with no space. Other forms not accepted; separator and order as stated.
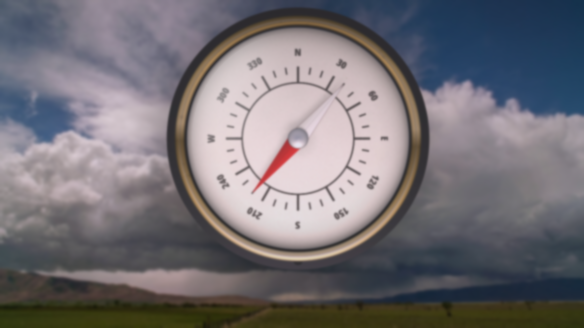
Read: 220,°
